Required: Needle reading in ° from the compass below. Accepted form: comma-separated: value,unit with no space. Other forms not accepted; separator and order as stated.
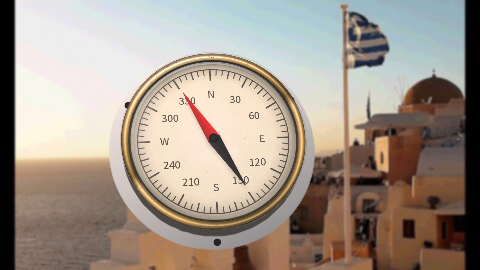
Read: 330,°
